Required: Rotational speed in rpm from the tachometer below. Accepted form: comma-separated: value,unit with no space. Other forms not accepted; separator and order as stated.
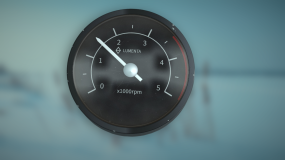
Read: 1500,rpm
